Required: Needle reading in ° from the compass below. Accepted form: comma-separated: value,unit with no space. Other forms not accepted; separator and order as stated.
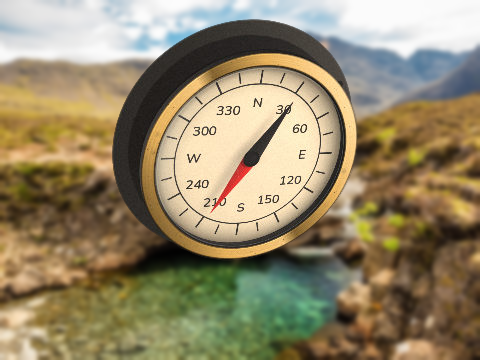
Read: 210,°
